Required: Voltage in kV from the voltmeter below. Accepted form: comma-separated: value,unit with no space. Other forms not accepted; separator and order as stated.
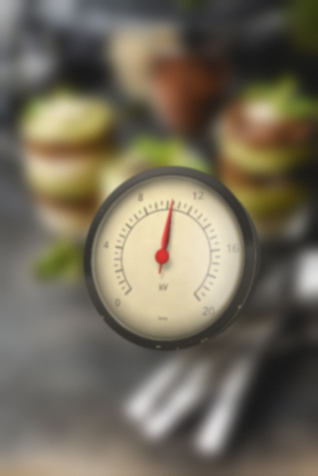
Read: 10.5,kV
